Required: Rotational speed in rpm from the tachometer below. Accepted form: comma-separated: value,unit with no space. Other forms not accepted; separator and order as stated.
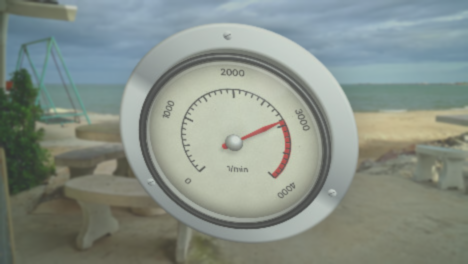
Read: 2900,rpm
